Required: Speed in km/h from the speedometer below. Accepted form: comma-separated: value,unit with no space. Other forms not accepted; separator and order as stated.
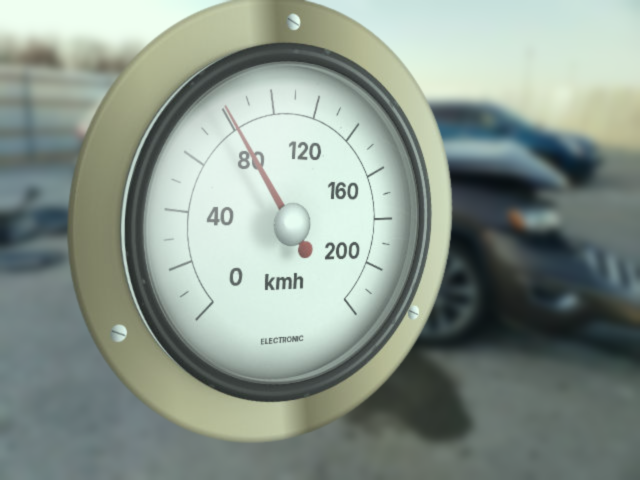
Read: 80,km/h
